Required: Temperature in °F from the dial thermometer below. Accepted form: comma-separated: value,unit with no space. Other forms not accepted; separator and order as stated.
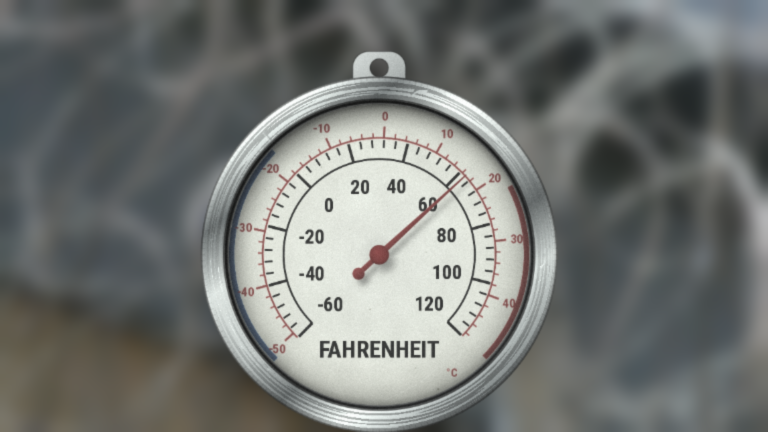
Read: 62,°F
